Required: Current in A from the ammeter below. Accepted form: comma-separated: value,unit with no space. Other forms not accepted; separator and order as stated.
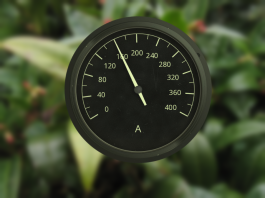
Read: 160,A
